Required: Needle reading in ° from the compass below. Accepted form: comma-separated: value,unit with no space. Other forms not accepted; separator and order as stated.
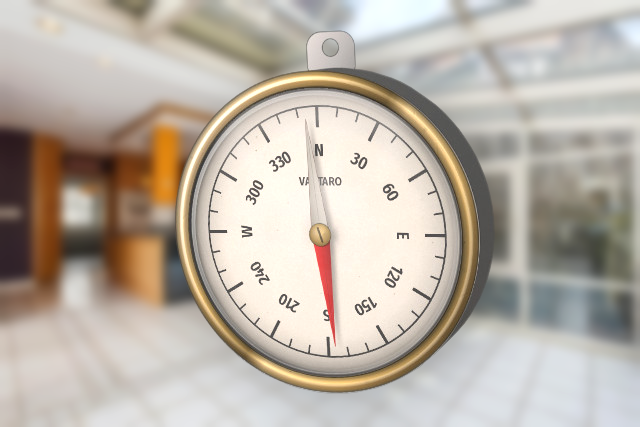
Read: 175,°
